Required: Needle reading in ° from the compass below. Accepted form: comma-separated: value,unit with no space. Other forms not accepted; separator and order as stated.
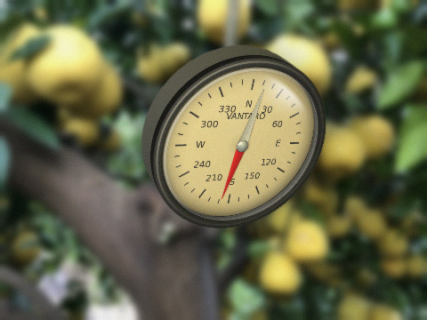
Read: 190,°
